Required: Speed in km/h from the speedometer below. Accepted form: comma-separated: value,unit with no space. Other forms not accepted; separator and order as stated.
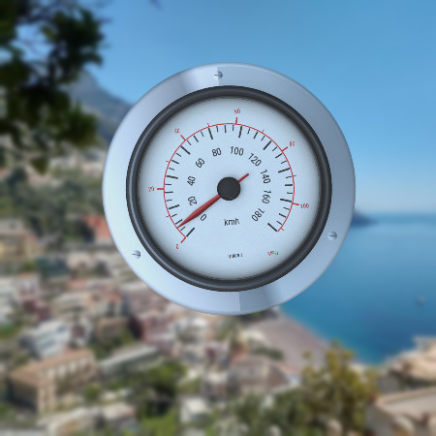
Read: 7.5,km/h
